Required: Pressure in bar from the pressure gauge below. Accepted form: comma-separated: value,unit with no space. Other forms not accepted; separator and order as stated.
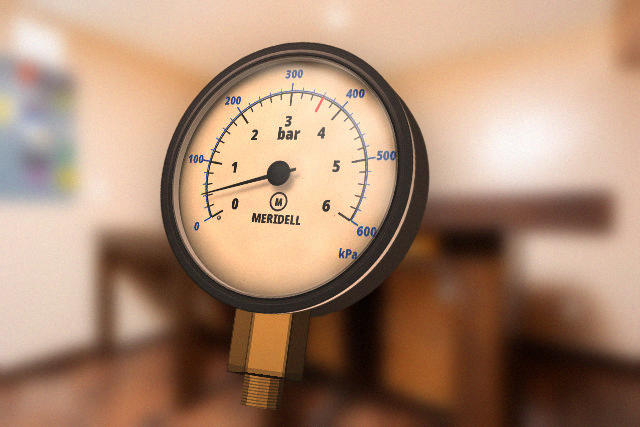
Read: 0.4,bar
